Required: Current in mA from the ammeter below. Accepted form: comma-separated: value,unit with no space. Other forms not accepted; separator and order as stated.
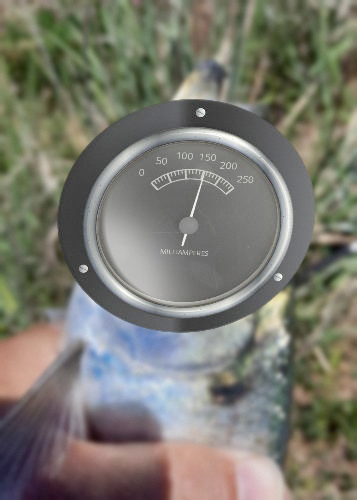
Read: 150,mA
